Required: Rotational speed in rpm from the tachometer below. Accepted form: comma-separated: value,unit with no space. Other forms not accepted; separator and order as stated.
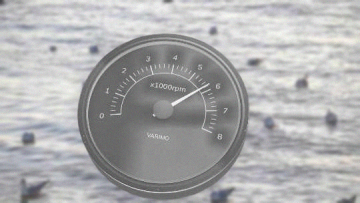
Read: 5800,rpm
